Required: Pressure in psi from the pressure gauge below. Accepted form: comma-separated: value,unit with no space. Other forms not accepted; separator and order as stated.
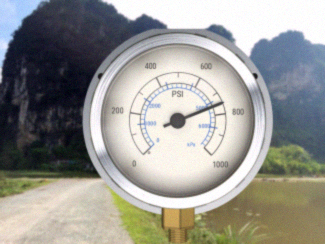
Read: 750,psi
